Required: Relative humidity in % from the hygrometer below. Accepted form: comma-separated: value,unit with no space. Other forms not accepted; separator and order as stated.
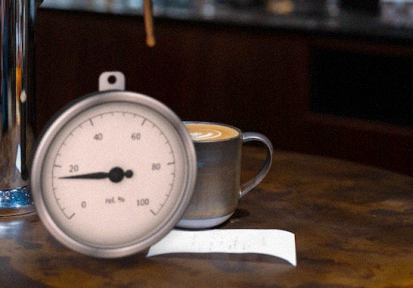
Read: 16,%
